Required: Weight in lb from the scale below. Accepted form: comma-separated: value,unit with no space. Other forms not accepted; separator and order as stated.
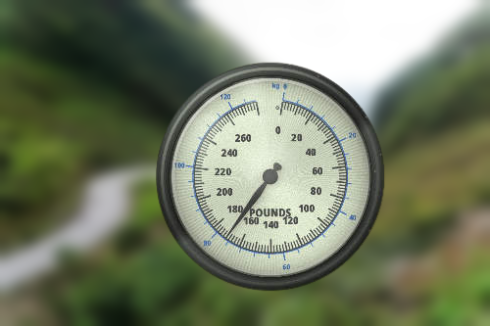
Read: 170,lb
